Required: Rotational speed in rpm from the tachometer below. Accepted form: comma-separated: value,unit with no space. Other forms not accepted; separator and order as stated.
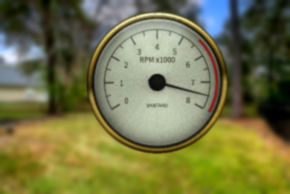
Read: 7500,rpm
